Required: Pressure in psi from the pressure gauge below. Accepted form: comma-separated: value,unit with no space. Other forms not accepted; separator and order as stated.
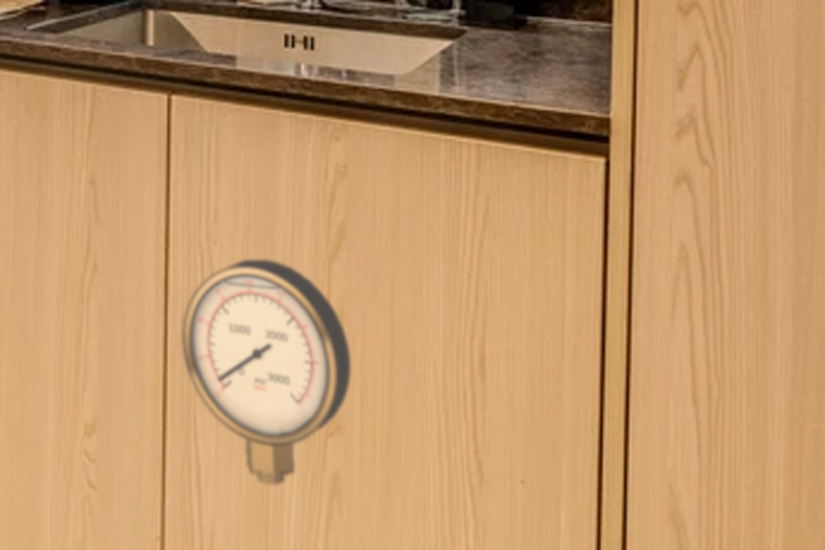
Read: 100,psi
